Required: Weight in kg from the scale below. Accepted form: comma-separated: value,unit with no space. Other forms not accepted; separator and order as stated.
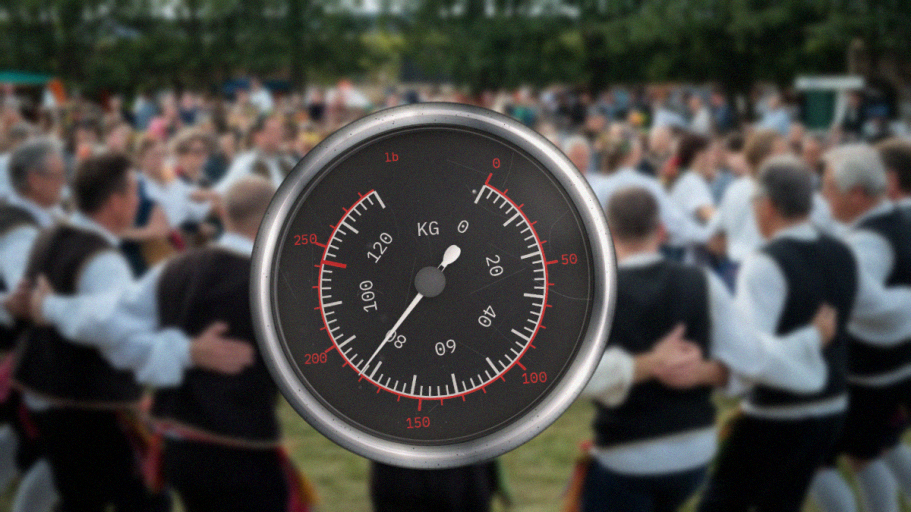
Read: 82,kg
